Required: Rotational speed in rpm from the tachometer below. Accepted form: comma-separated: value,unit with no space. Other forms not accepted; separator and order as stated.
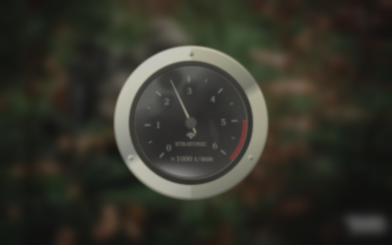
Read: 2500,rpm
